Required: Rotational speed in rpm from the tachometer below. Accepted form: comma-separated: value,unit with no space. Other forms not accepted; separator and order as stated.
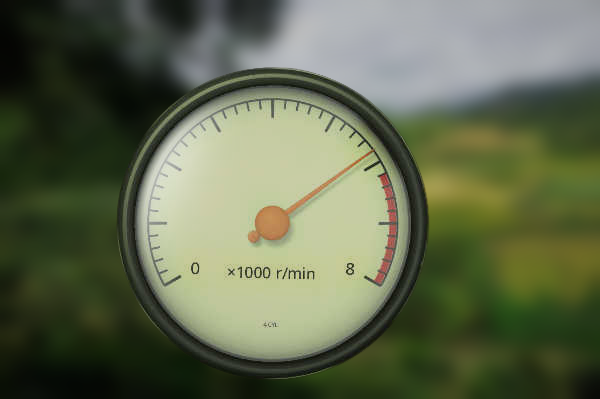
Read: 5800,rpm
